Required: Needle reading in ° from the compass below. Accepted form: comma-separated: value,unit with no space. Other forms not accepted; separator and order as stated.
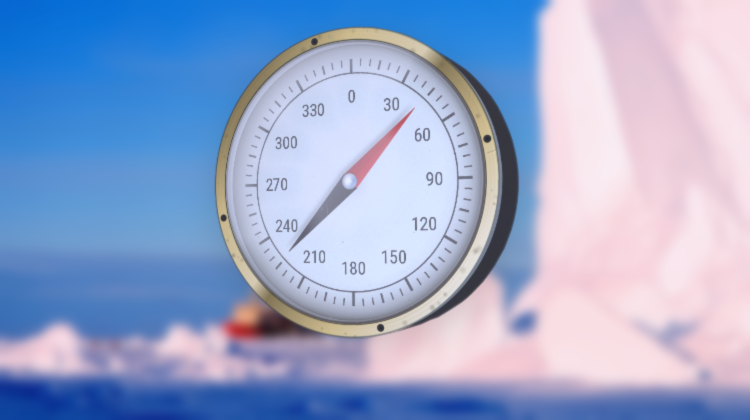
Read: 45,°
